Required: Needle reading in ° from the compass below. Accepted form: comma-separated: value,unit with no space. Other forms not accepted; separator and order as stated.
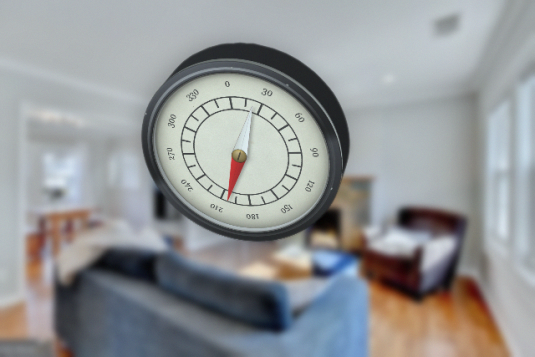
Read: 202.5,°
